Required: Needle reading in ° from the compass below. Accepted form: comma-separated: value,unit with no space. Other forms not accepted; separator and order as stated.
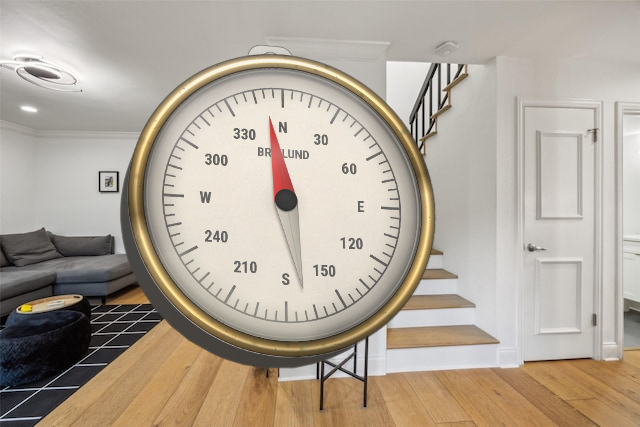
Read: 350,°
